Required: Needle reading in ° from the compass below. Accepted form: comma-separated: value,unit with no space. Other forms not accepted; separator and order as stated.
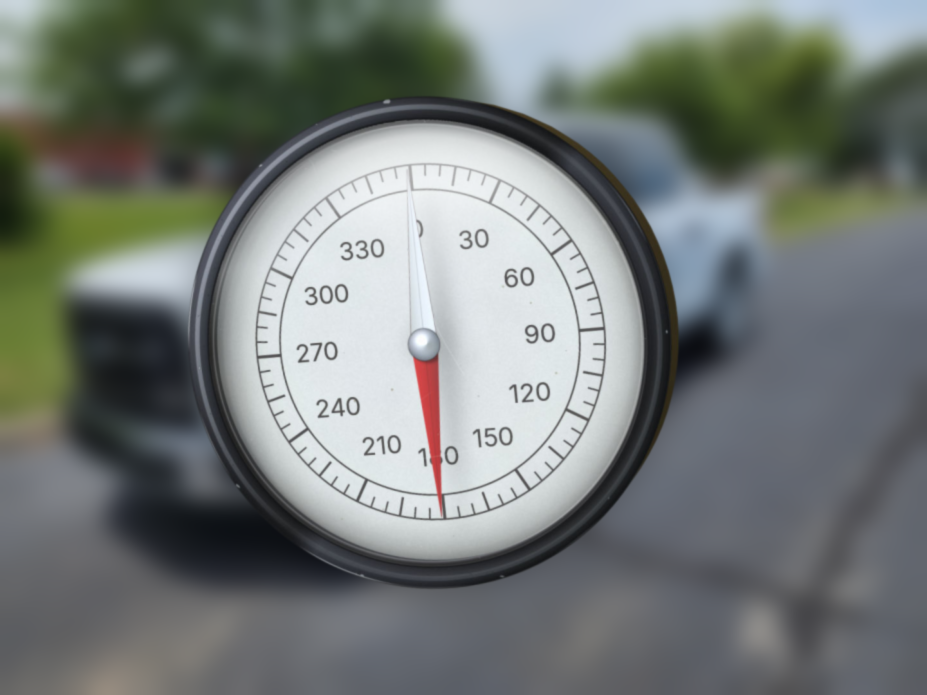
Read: 180,°
